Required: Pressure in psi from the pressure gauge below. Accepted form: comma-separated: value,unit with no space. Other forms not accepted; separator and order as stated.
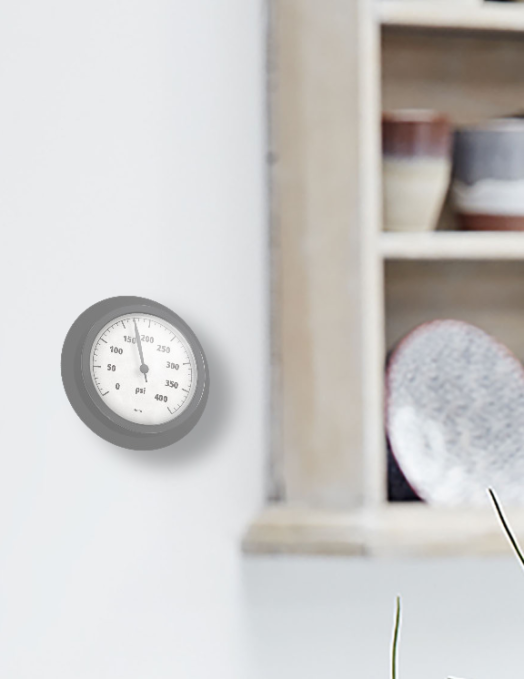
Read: 170,psi
